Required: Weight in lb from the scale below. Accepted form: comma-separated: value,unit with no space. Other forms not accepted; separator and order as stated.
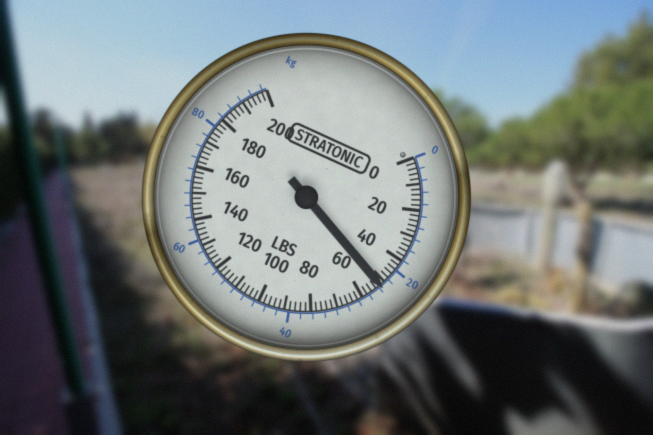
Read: 52,lb
